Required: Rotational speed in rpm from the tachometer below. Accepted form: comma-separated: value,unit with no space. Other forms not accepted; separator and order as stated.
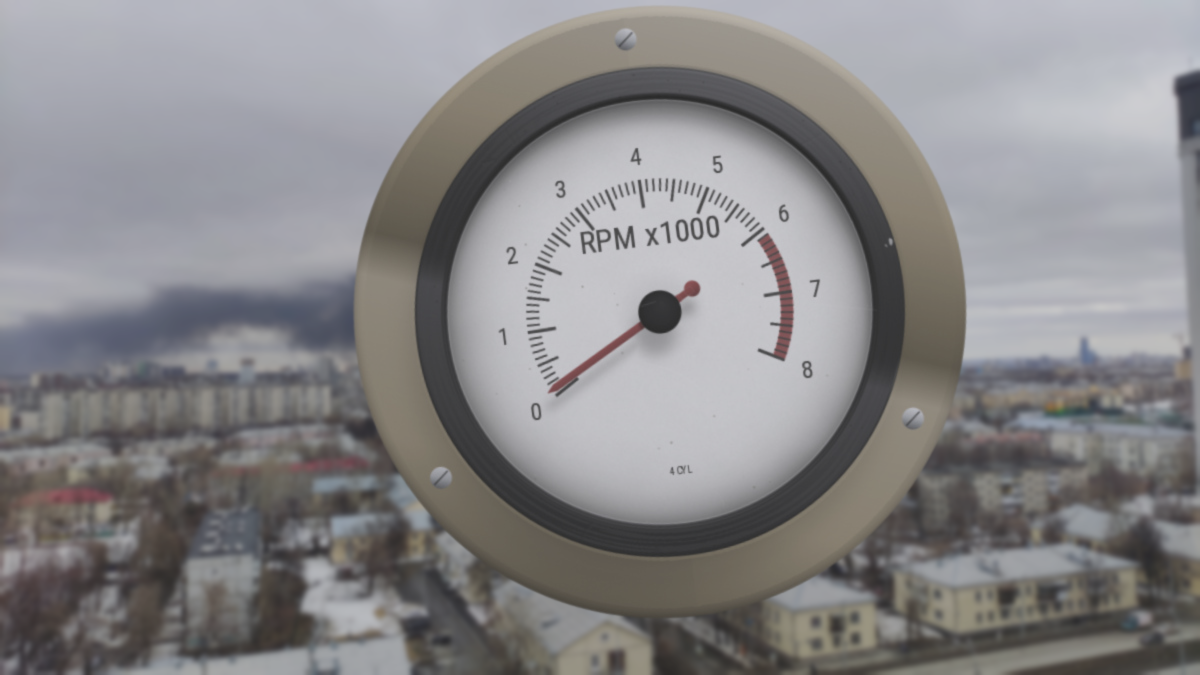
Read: 100,rpm
